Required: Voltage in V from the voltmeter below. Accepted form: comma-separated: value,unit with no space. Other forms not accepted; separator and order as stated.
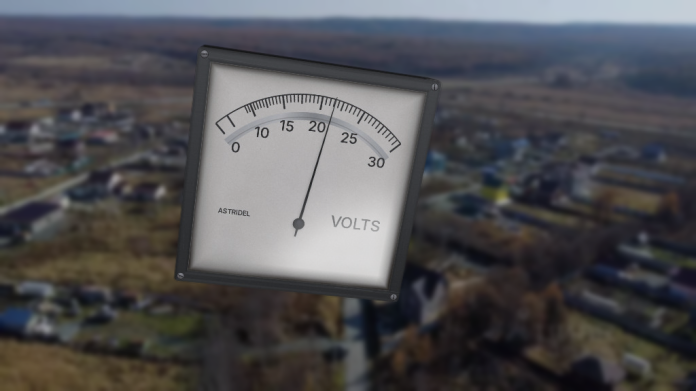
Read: 21.5,V
